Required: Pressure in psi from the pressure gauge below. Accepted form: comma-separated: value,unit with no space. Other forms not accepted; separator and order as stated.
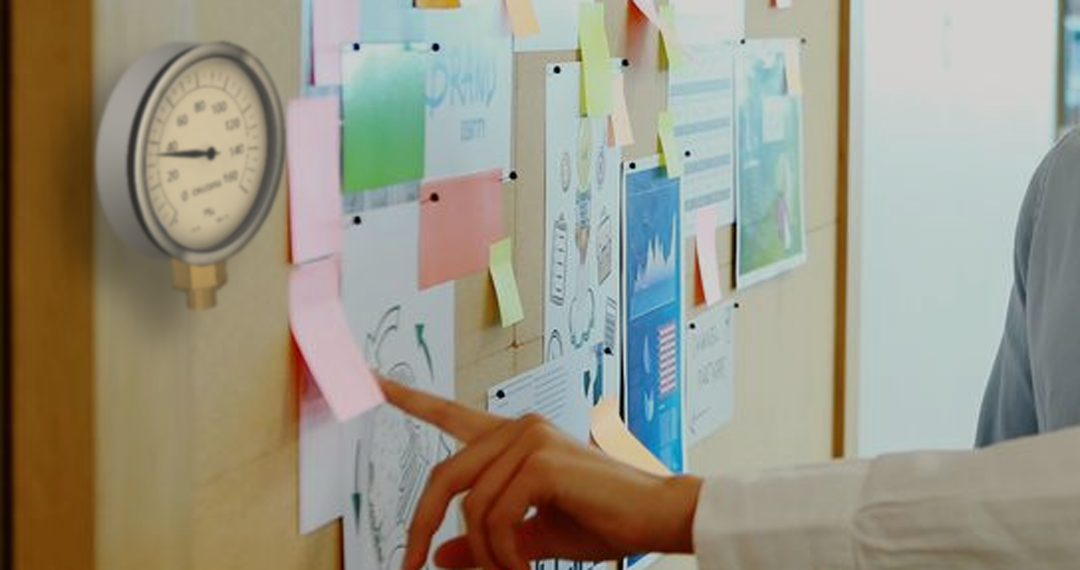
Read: 35,psi
